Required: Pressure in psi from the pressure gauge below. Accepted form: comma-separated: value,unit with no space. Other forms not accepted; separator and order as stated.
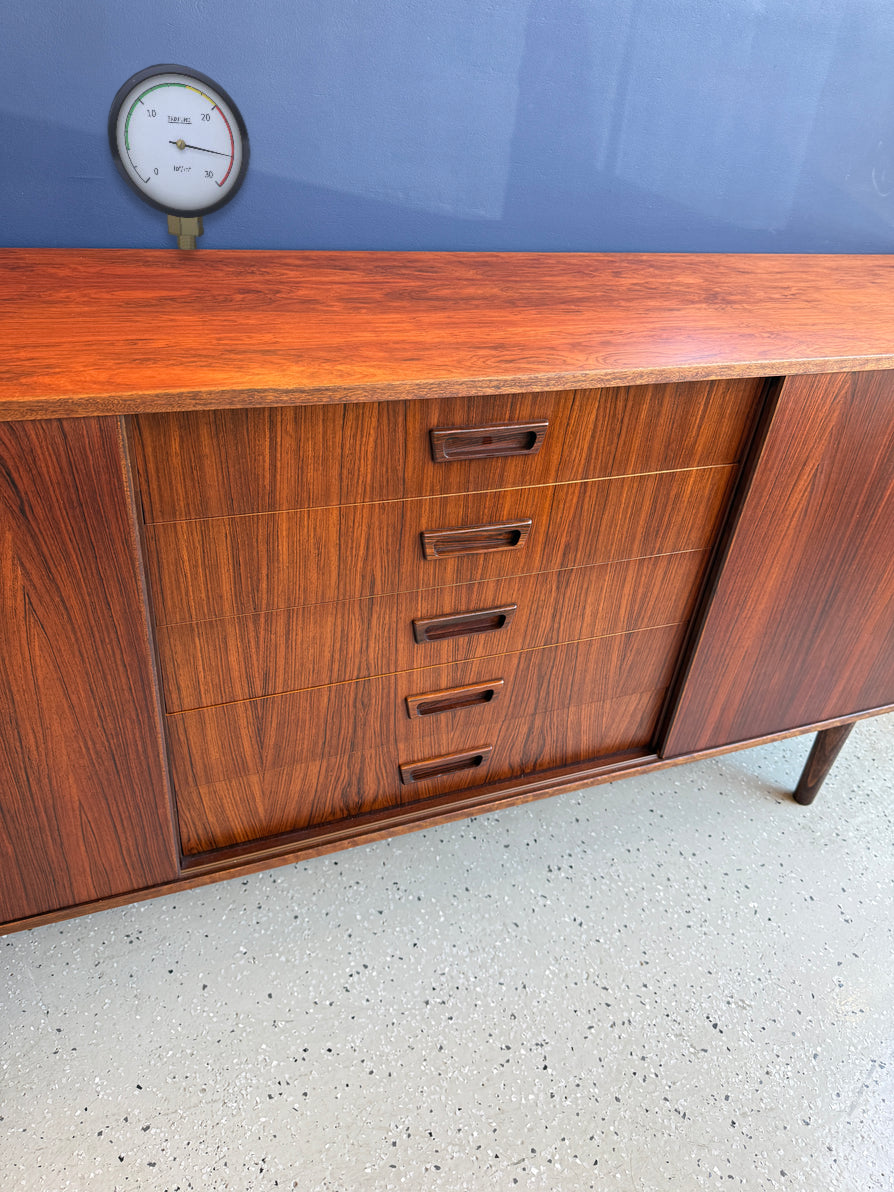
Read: 26,psi
